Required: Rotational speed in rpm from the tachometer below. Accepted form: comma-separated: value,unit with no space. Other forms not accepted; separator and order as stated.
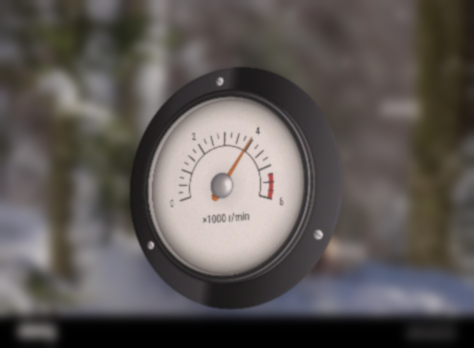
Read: 4000,rpm
